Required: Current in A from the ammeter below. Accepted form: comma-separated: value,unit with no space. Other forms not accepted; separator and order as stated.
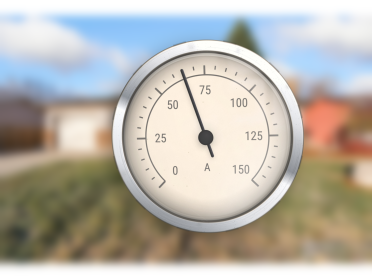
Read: 65,A
